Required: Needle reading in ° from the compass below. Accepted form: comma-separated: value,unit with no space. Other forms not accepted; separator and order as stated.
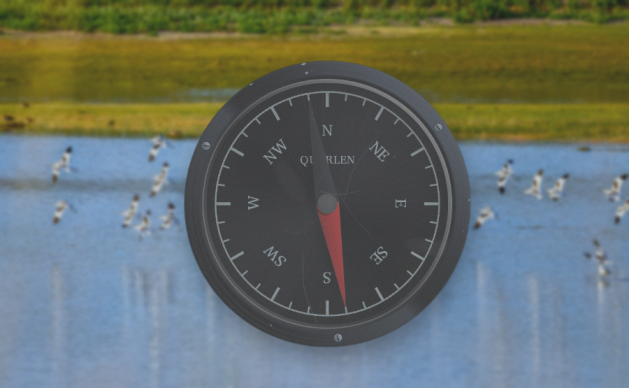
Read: 170,°
